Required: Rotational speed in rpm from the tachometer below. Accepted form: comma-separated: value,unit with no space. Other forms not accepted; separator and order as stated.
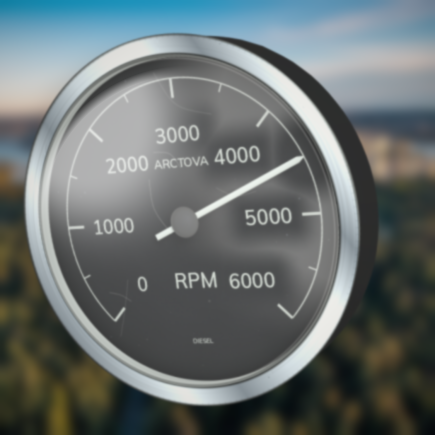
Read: 4500,rpm
